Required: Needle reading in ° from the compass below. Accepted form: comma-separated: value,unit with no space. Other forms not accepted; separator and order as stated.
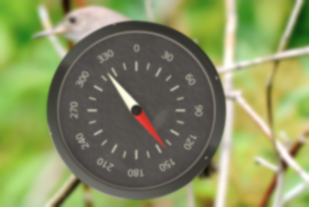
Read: 142.5,°
